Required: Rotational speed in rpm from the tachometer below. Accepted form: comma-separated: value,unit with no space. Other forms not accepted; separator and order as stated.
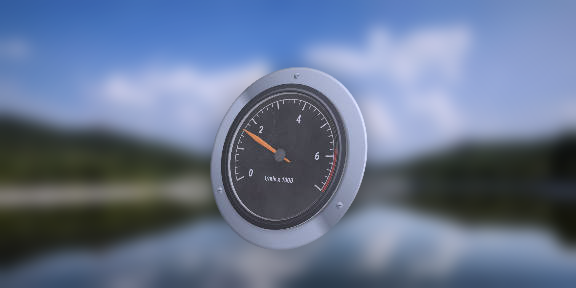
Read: 1600,rpm
